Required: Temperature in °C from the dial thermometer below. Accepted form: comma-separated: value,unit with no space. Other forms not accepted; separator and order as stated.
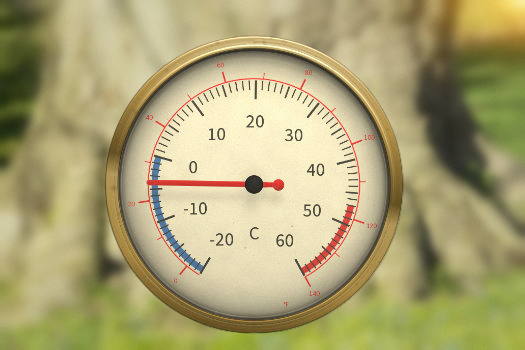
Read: -4,°C
